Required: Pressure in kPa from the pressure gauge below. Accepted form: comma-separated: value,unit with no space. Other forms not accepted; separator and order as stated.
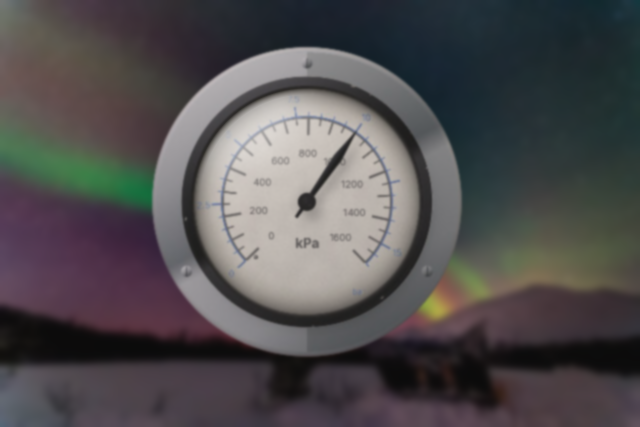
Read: 1000,kPa
